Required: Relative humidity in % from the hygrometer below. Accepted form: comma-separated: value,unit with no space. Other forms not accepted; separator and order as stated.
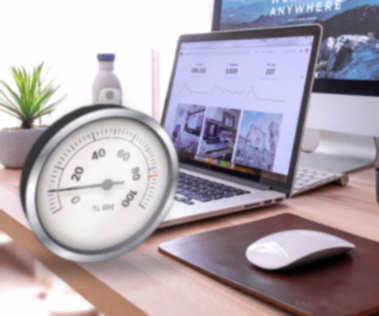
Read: 10,%
